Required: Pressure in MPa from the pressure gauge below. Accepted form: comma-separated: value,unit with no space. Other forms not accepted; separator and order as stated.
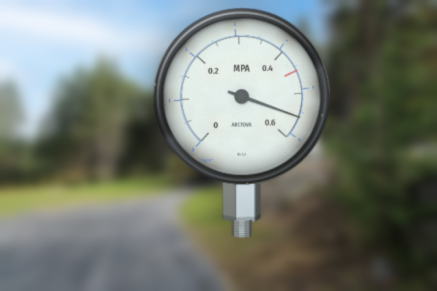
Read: 0.55,MPa
